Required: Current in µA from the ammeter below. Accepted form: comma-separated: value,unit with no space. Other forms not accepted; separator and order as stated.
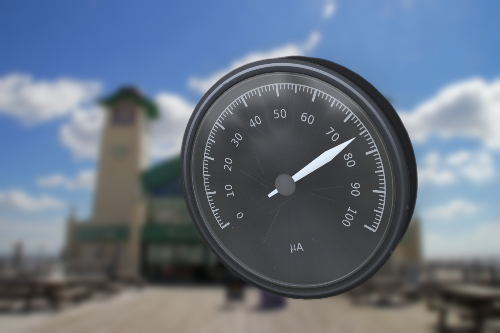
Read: 75,µA
